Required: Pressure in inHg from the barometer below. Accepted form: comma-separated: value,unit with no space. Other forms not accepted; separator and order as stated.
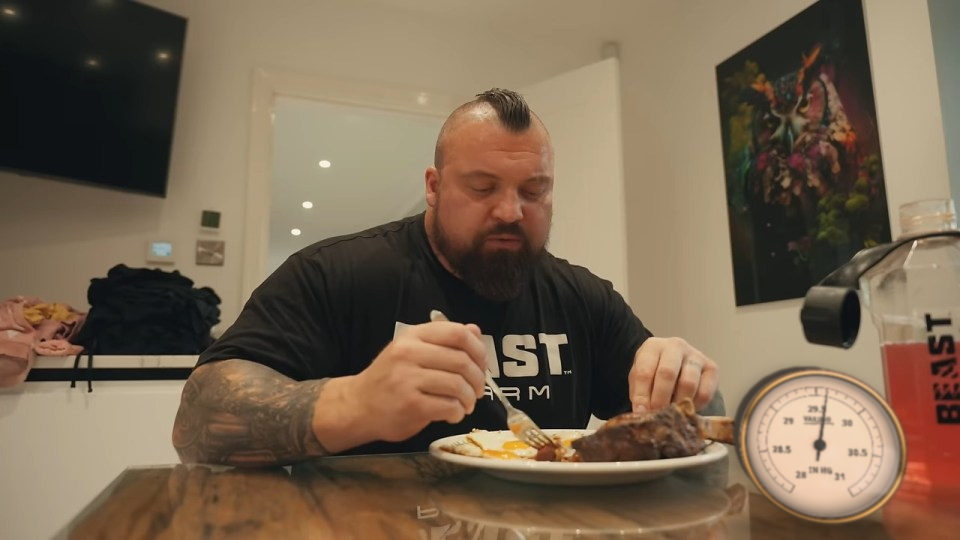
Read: 29.6,inHg
